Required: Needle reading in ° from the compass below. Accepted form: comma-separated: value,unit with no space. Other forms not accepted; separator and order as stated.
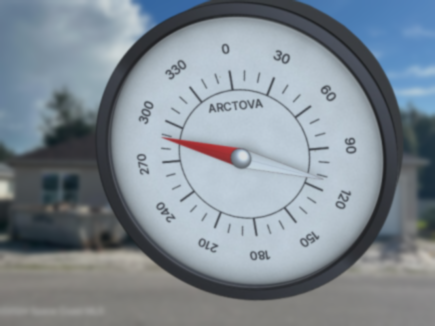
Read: 290,°
